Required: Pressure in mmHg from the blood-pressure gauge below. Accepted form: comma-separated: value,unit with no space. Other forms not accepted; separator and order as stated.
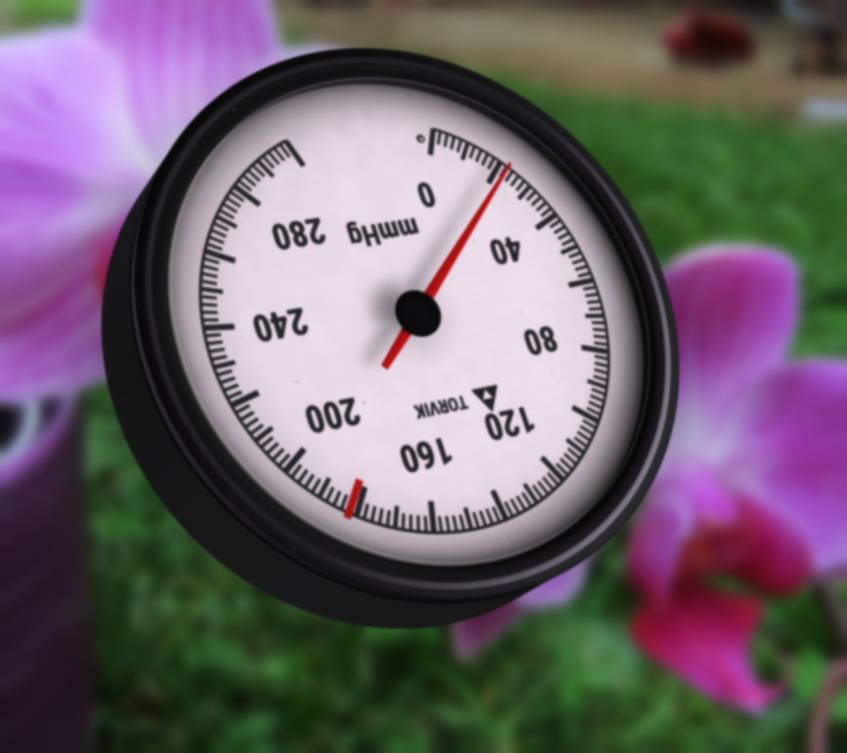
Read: 22,mmHg
